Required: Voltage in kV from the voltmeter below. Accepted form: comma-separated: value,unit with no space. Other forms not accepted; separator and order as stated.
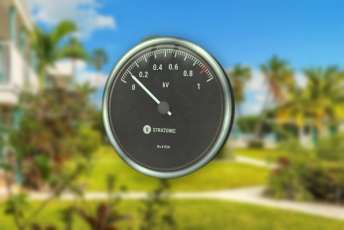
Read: 0.1,kV
